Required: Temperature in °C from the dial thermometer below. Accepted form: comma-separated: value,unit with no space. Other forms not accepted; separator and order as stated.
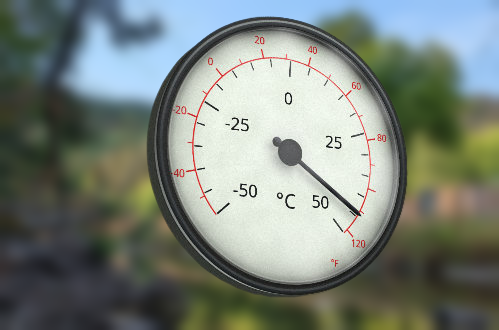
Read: 45,°C
